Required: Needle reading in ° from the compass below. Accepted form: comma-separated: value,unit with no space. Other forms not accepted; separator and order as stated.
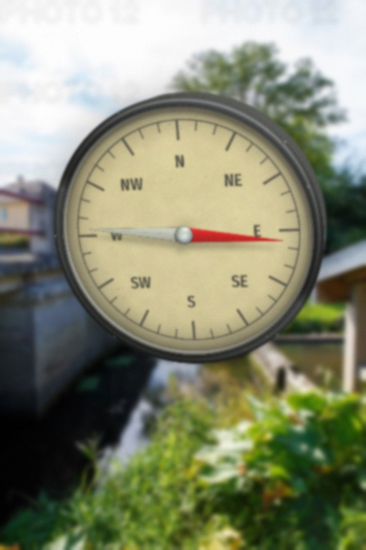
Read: 95,°
